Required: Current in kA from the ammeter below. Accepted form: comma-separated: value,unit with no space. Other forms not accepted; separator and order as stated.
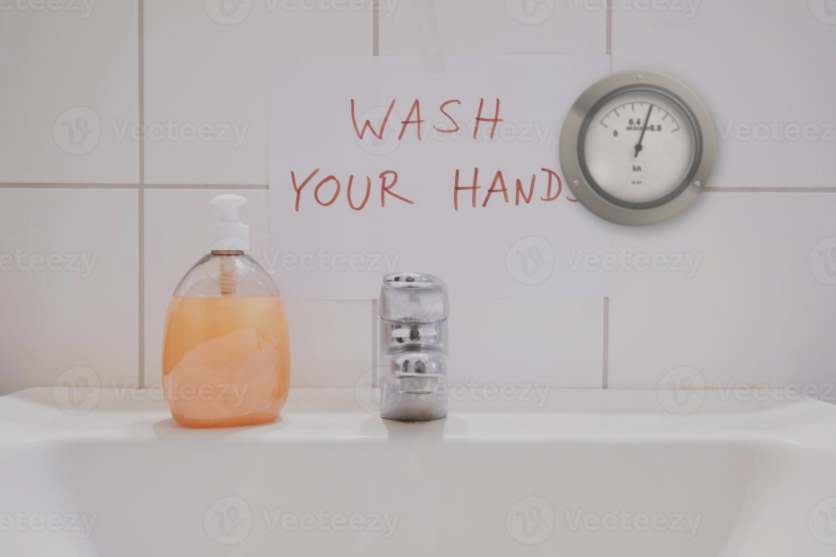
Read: 0.6,kA
